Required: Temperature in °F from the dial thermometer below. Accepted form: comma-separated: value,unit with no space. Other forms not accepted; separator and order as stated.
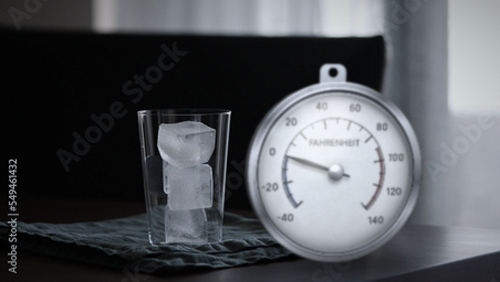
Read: 0,°F
